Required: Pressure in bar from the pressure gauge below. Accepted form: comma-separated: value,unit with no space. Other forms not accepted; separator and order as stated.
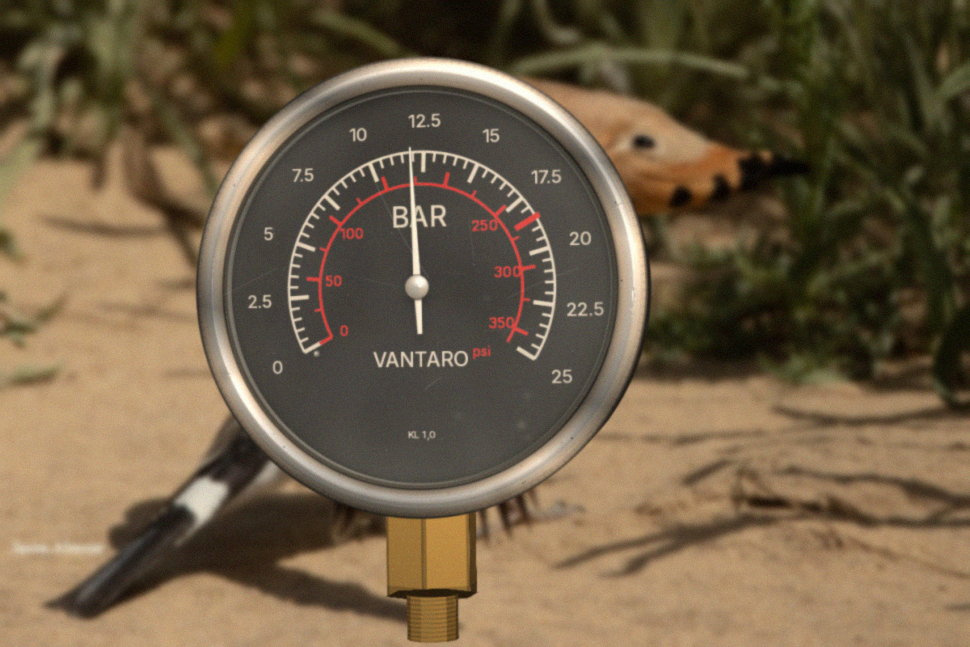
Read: 12,bar
